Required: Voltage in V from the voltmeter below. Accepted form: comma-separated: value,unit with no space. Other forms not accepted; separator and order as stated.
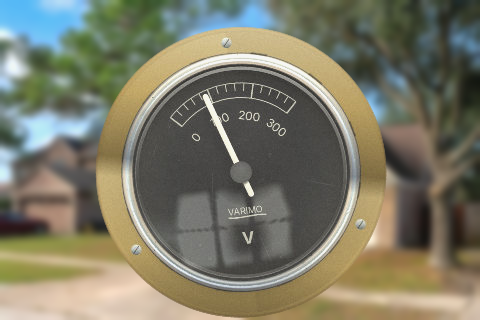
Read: 90,V
